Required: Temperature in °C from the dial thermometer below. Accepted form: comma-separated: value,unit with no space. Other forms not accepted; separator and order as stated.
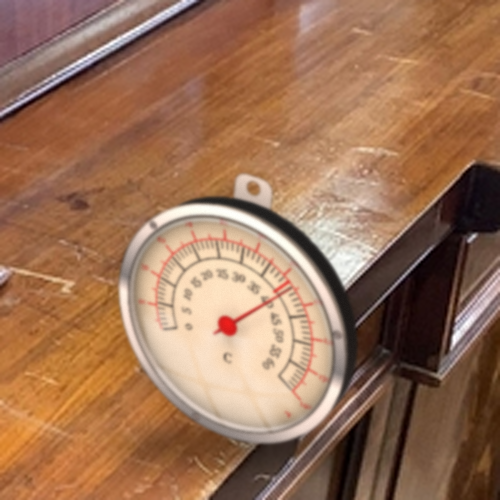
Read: 40,°C
